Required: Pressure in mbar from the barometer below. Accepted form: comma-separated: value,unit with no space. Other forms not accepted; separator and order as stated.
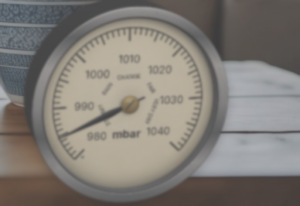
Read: 985,mbar
